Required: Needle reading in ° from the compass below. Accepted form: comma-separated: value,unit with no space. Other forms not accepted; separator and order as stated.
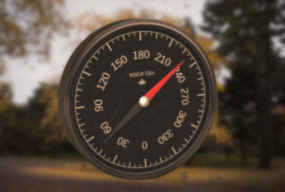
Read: 230,°
